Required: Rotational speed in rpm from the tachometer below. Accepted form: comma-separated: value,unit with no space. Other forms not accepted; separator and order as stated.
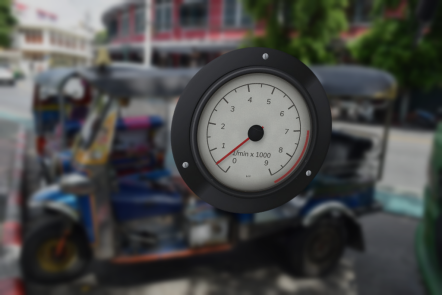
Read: 500,rpm
